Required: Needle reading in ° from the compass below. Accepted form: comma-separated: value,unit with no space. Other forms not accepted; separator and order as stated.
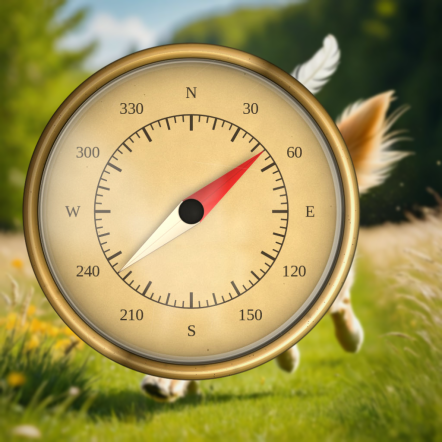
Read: 50,°
